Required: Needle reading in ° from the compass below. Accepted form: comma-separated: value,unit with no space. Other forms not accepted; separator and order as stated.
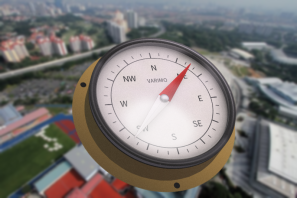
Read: 45,°
